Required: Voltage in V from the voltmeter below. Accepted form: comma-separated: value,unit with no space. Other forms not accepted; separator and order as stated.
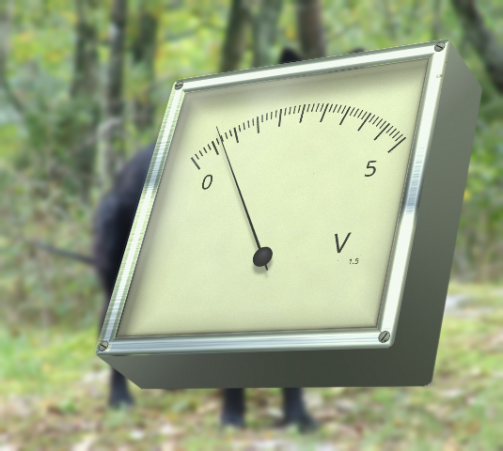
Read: 0.7,V
